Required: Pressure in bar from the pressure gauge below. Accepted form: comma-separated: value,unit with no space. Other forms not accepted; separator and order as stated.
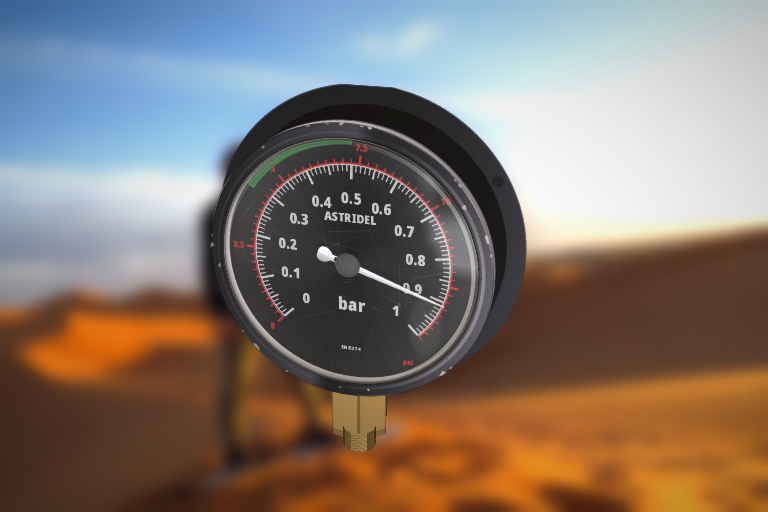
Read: 0.9,bar
